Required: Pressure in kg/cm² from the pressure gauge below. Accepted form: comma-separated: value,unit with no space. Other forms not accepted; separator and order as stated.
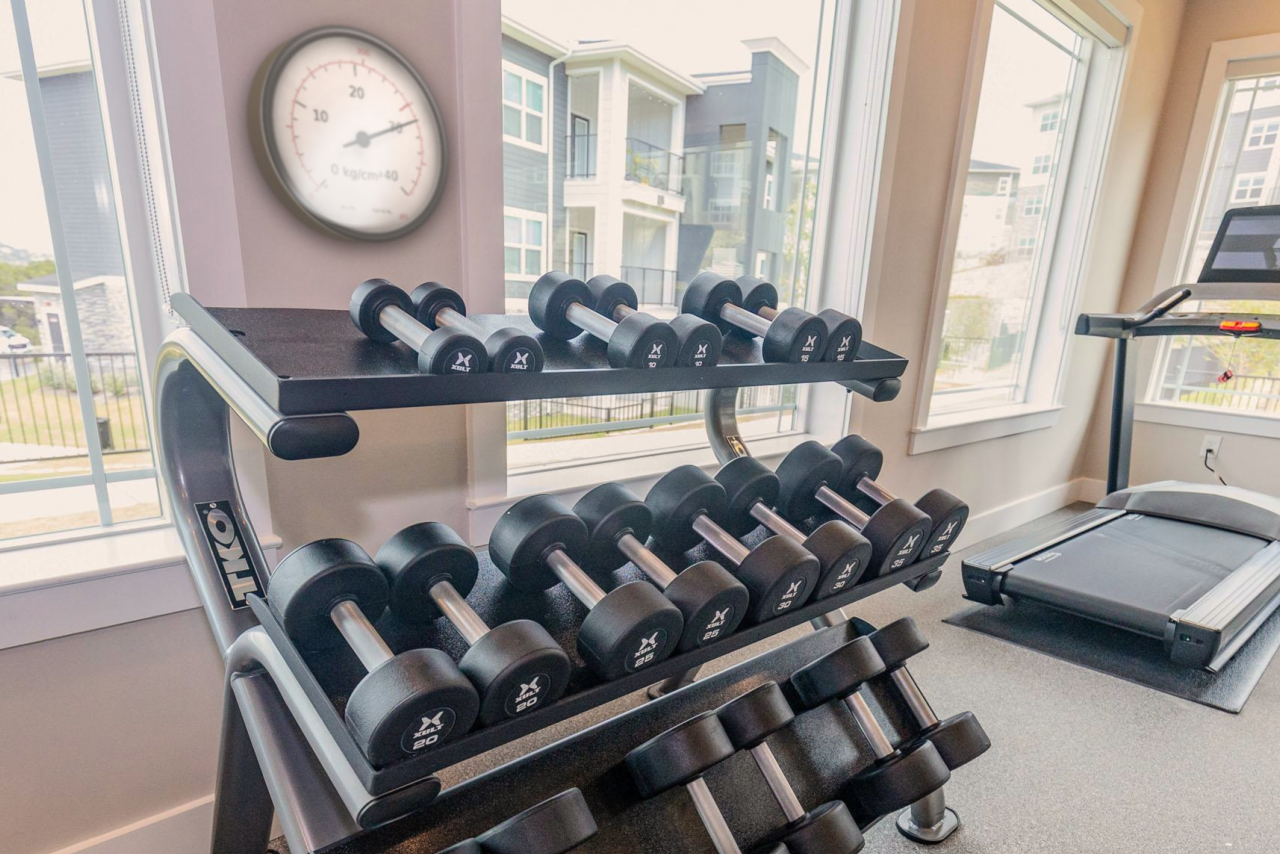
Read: 30,kg/cm²
